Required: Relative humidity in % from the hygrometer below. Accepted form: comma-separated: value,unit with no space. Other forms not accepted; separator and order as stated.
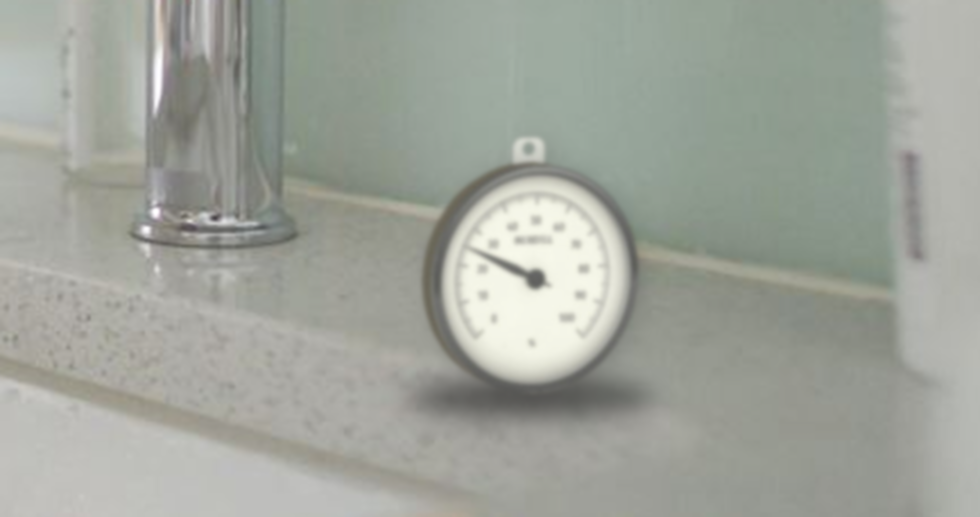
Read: 25,%
